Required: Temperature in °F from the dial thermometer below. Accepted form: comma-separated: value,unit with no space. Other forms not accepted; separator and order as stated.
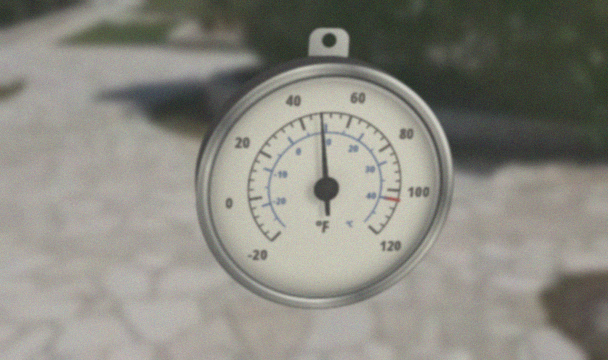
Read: 48,°F
